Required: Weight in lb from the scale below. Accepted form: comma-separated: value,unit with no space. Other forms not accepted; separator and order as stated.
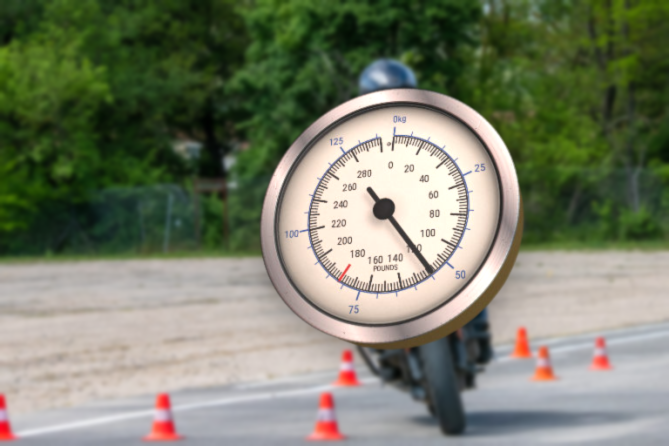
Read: 120,lb
